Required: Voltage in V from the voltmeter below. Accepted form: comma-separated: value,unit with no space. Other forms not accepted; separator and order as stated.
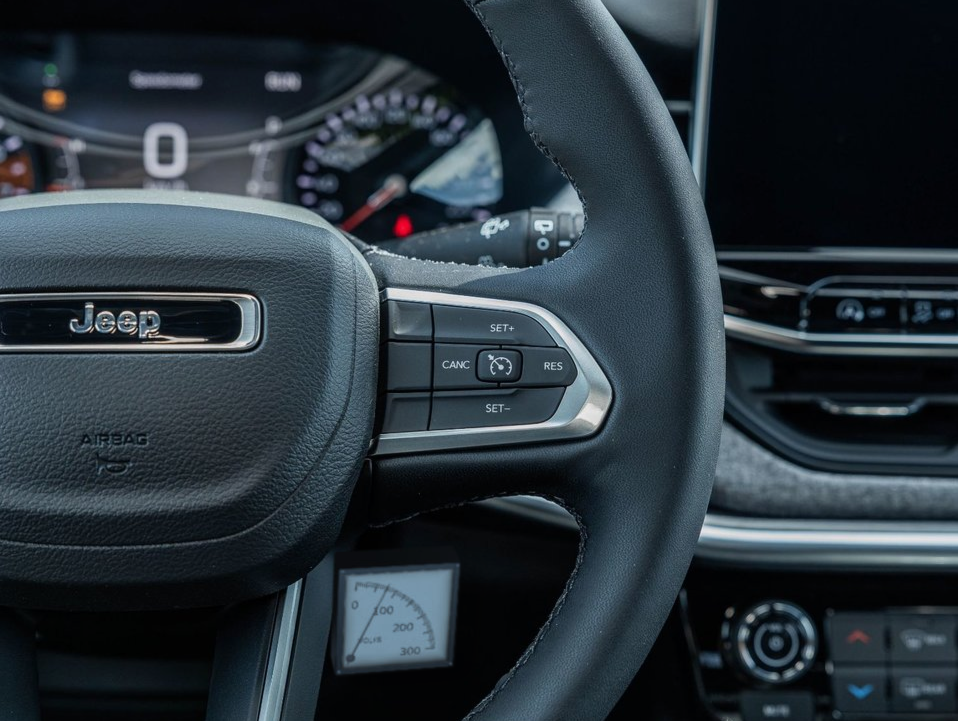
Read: 75,V
